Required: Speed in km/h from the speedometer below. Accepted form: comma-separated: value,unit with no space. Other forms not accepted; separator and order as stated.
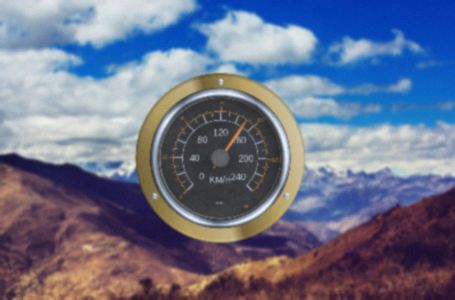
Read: 150,km/h
